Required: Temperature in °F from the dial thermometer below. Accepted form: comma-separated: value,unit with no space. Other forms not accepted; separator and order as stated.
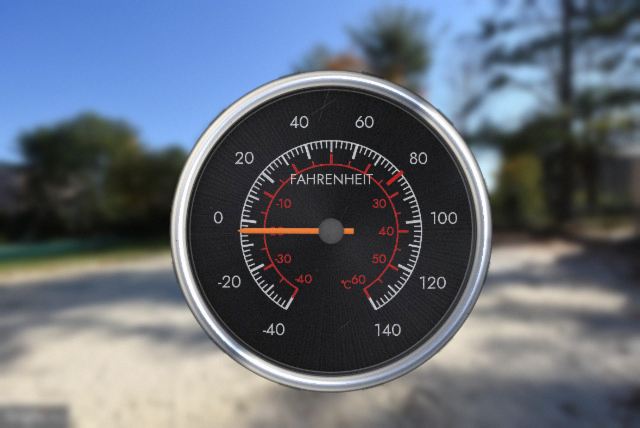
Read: -4,°F
